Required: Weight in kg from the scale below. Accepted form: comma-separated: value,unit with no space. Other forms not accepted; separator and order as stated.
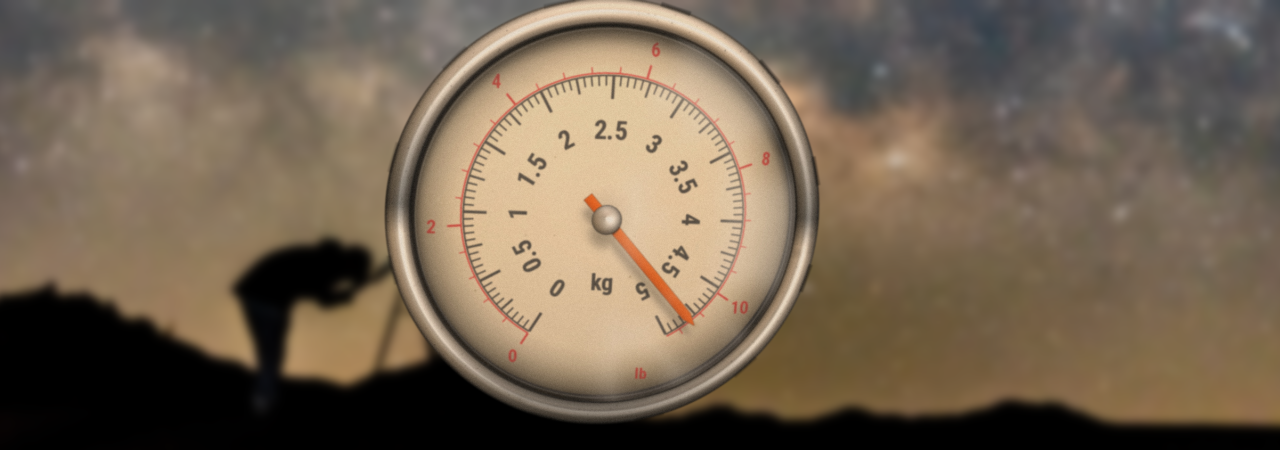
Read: 4.8,kg
